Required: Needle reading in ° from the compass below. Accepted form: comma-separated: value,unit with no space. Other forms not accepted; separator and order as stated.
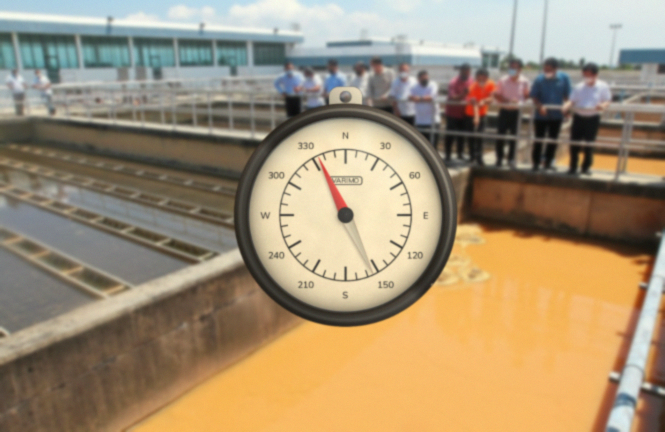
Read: 335,°
